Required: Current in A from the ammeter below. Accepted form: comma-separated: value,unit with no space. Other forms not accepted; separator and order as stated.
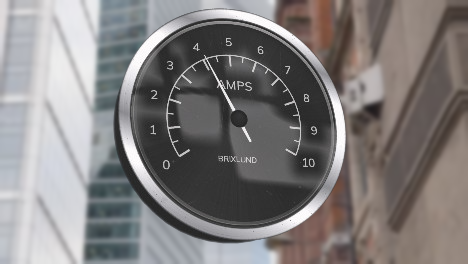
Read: 4,A
